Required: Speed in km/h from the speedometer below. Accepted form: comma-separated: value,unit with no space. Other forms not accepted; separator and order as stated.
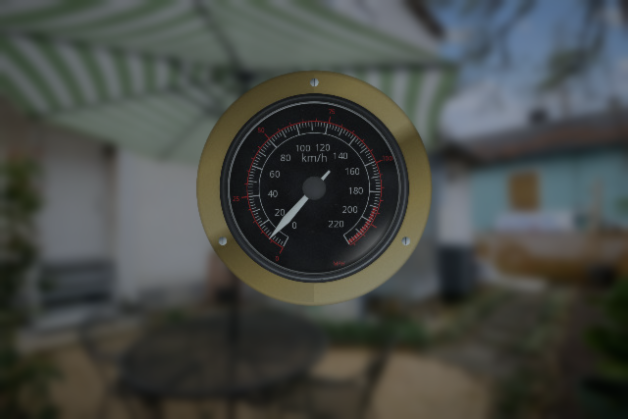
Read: 10,km/h
